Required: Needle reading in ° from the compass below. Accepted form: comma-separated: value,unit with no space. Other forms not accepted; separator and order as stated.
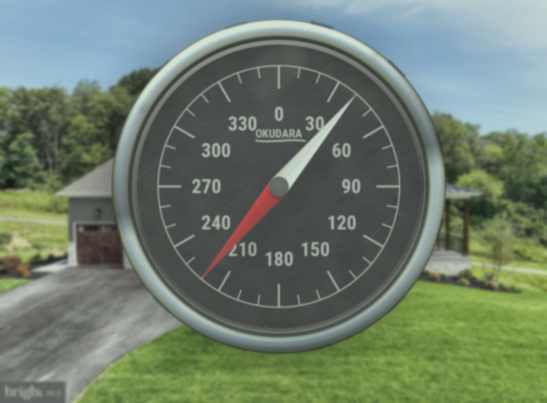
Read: 220,°
